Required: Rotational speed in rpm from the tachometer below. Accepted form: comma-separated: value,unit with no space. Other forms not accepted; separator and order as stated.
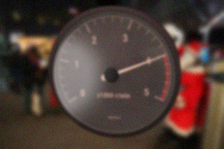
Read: 4000,rpm
